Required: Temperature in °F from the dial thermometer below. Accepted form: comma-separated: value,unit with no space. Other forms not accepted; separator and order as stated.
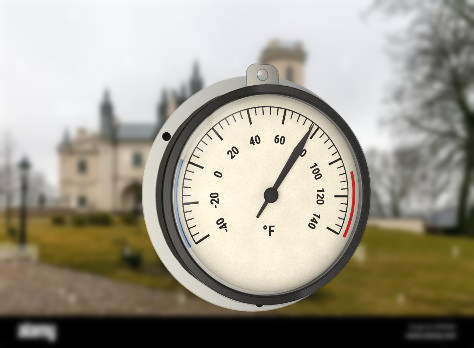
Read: 76,°F
